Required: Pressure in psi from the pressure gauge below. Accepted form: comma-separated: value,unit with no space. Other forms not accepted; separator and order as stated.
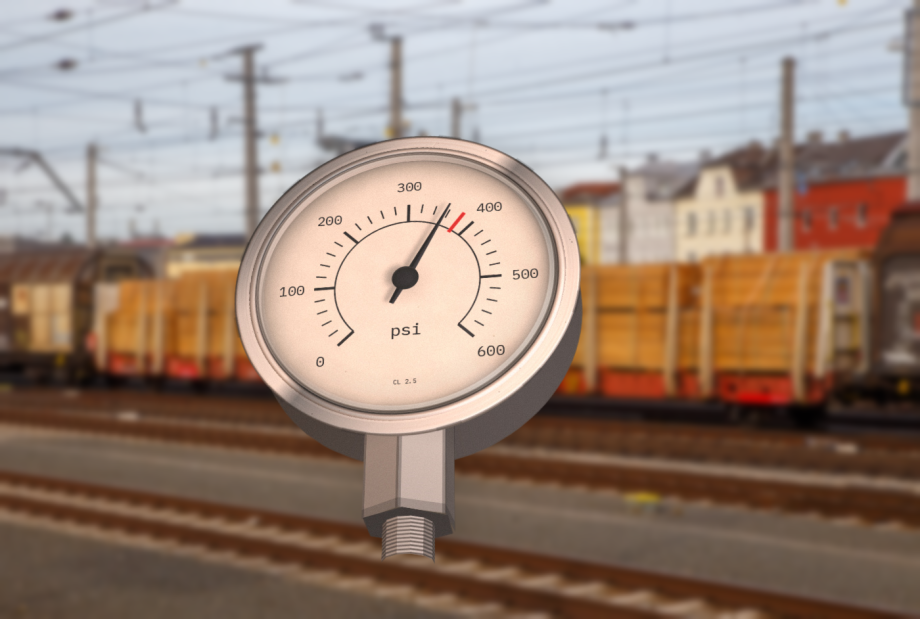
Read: 360,psi
